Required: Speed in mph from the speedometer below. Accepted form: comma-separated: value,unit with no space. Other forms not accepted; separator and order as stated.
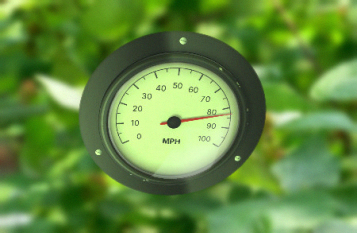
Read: 82.5,mph
